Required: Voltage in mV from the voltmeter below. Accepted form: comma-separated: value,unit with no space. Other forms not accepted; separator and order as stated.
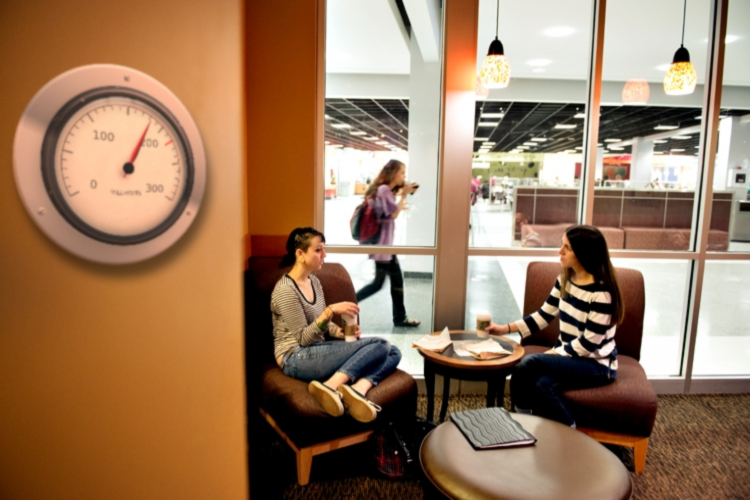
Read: 180,mV
